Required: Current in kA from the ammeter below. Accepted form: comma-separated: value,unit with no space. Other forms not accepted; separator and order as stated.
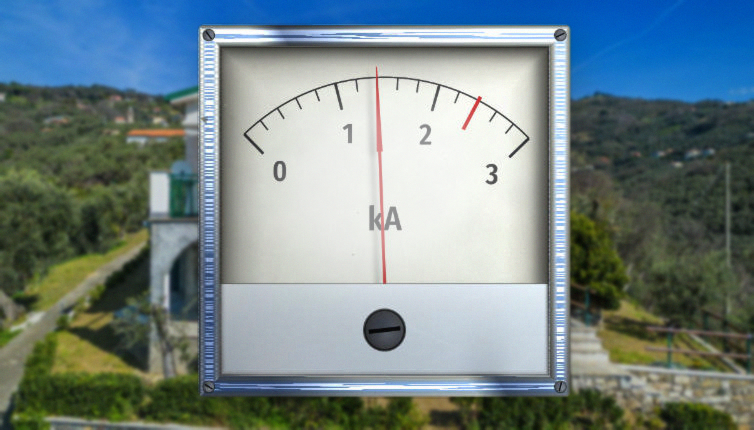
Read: 1.4,kA
